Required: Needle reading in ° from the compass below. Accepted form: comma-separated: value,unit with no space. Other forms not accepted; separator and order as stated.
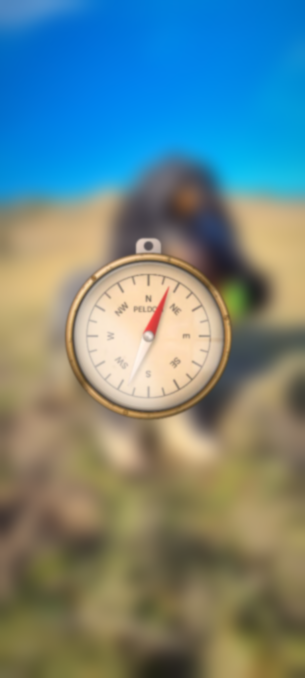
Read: 22.5,°
